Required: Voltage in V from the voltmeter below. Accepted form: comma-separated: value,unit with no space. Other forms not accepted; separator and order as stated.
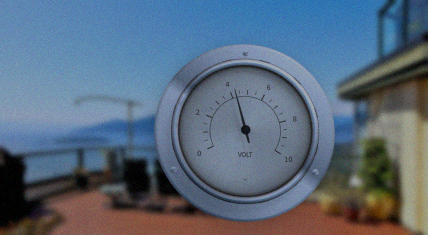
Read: 4.25,V
